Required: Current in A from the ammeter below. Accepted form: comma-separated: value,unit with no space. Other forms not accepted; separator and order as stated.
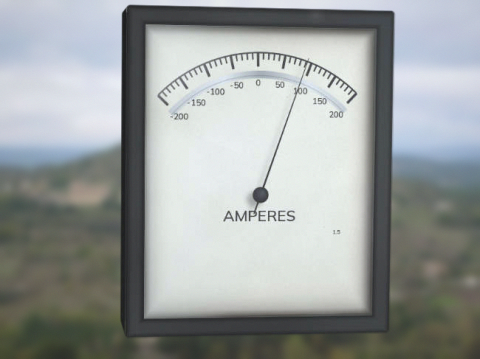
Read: 90,A
